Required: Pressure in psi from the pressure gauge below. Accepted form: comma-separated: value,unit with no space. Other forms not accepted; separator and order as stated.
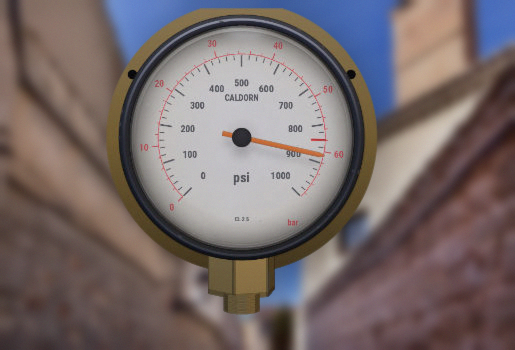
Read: 880,psi
